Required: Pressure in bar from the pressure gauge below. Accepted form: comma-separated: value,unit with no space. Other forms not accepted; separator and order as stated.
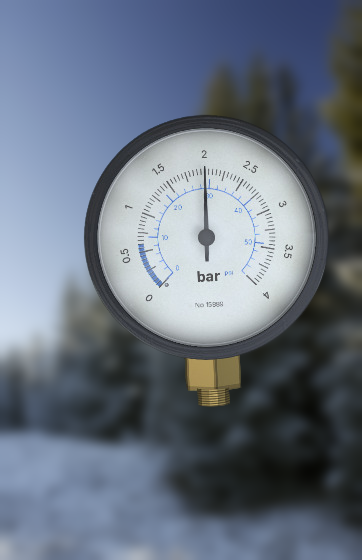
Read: 2,bar
